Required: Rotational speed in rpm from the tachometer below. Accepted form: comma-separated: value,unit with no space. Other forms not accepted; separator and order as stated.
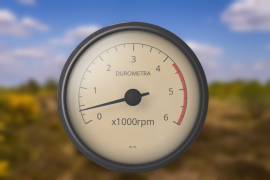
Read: 375,rpm
